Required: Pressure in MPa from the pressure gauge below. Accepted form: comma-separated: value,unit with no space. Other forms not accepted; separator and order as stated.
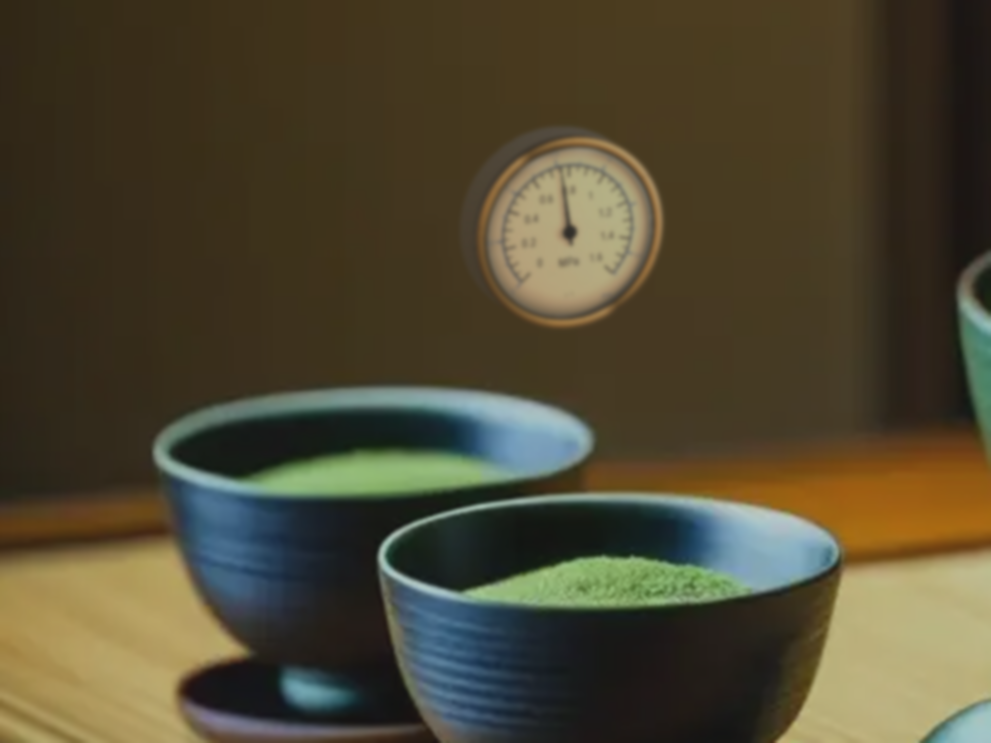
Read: 0.75,MPa
